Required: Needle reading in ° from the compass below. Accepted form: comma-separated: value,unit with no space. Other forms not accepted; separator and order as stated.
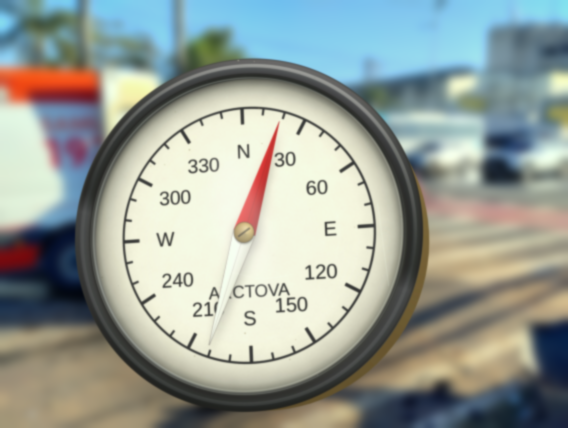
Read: 20,°
